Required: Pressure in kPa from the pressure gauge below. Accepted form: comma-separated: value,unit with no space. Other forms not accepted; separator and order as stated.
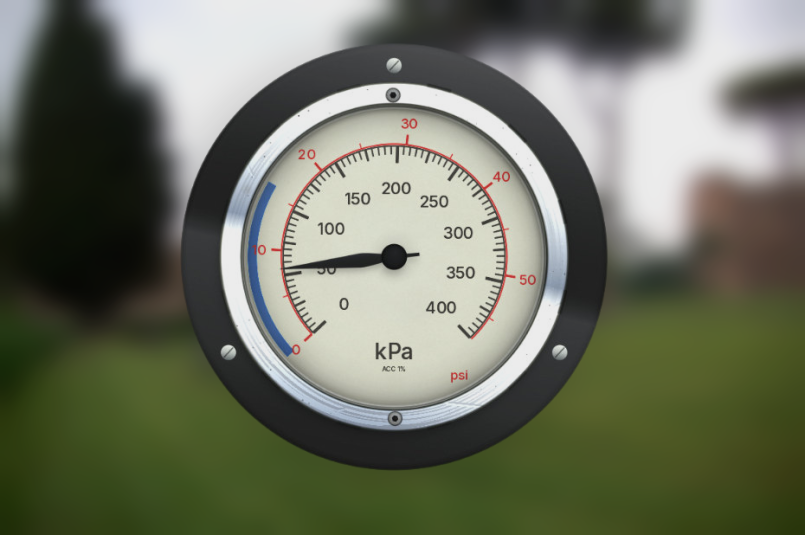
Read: 55,kPa
